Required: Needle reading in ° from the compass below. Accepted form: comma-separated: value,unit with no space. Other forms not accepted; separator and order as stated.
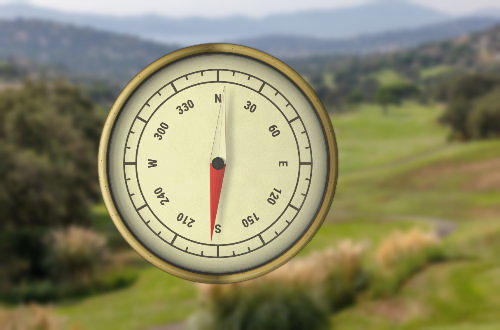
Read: 185,°
